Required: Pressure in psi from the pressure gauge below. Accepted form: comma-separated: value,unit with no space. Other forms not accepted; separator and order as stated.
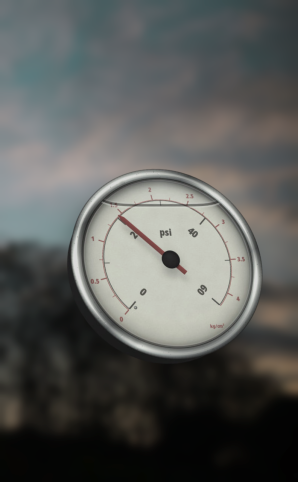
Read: 20,psi
